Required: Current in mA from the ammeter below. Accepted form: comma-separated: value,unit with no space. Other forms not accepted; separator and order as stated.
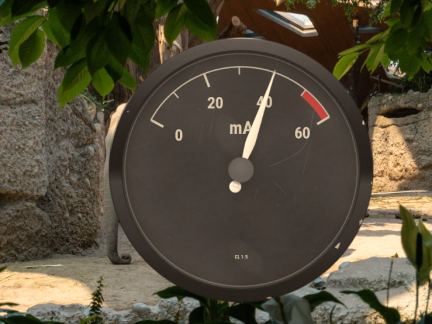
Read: 40,mA
